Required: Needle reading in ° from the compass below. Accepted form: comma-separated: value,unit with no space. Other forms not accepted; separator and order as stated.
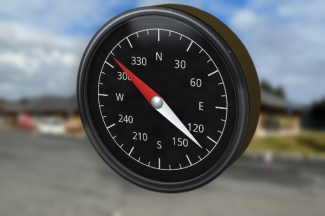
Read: 310,°
